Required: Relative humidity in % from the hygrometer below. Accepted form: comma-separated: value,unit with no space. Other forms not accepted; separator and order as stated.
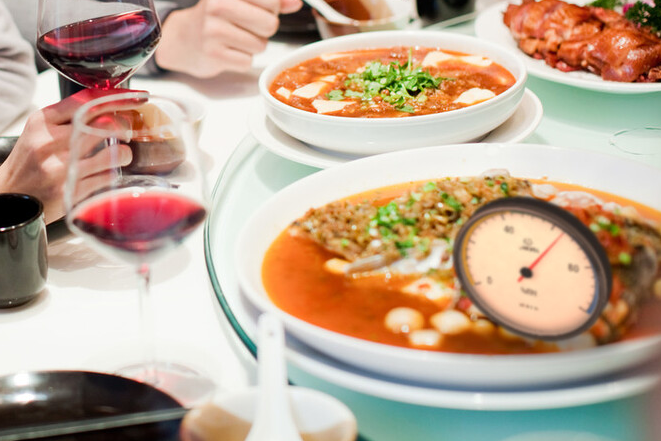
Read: 64,%
